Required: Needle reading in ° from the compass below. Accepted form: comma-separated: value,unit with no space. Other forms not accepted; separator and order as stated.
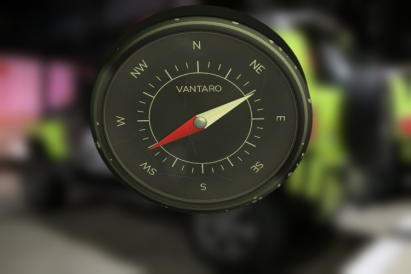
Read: 240,°
